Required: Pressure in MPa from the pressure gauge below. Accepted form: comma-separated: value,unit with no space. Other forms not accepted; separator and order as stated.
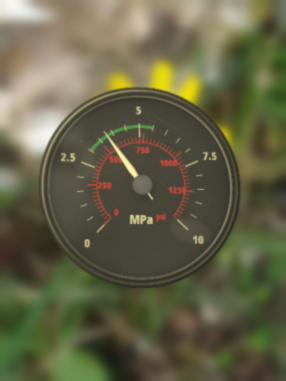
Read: 3.75,MPa
